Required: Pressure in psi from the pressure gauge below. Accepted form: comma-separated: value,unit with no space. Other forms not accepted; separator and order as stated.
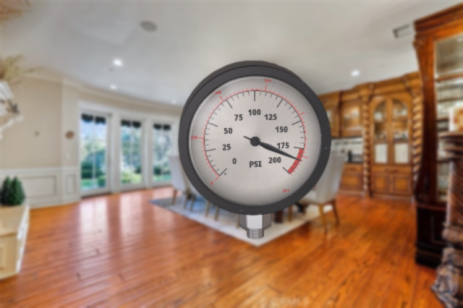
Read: 185,psi
